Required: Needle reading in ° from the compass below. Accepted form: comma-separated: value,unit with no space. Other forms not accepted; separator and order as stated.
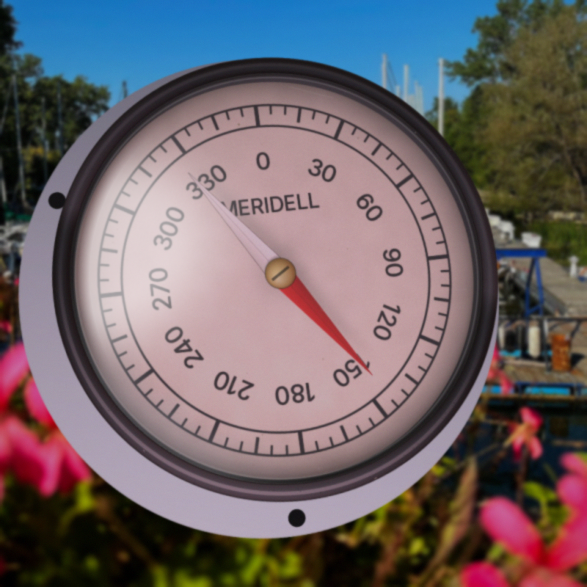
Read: 145,°
